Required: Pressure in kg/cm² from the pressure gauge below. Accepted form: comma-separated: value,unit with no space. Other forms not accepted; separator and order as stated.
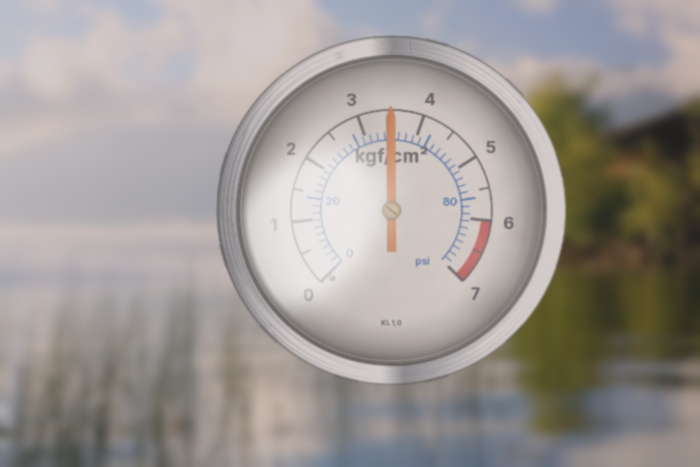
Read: 3.5,kg/cm²
